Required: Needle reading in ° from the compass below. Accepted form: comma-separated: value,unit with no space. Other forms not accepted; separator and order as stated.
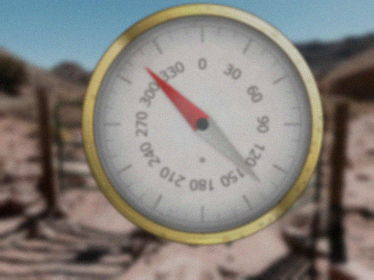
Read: 315,°
